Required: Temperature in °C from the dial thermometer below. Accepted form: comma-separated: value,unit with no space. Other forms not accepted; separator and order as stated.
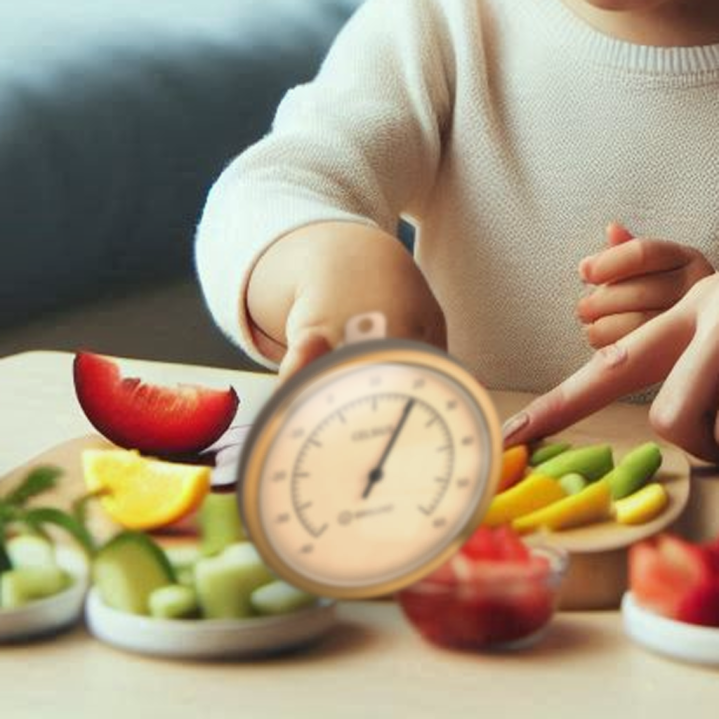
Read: 20,°C
